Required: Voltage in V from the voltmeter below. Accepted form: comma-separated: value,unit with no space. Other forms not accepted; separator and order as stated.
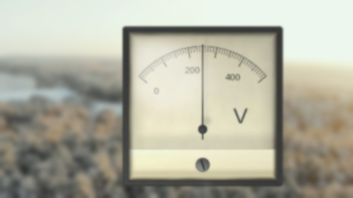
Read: 250,V
